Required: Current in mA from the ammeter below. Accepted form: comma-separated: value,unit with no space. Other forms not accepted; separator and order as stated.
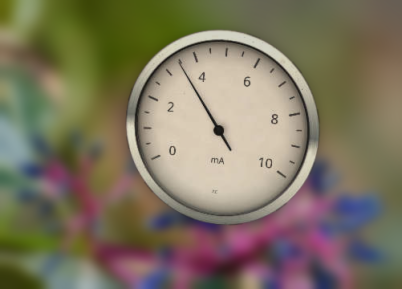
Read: 3.5,mA
